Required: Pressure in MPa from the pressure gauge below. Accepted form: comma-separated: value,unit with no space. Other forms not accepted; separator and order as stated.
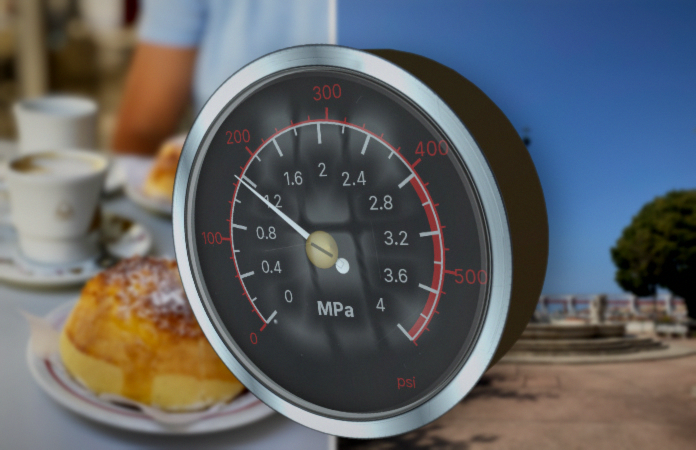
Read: 1.2,MPa
